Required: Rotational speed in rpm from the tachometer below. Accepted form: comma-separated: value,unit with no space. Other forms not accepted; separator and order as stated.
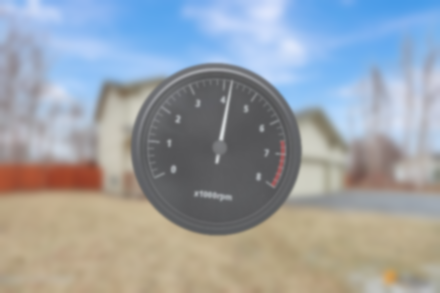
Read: 4200,rpm
